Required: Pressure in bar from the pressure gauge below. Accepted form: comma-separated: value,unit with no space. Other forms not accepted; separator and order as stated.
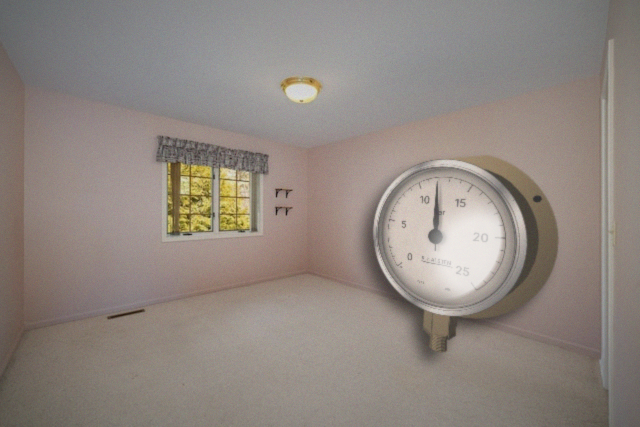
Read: 12,bar
